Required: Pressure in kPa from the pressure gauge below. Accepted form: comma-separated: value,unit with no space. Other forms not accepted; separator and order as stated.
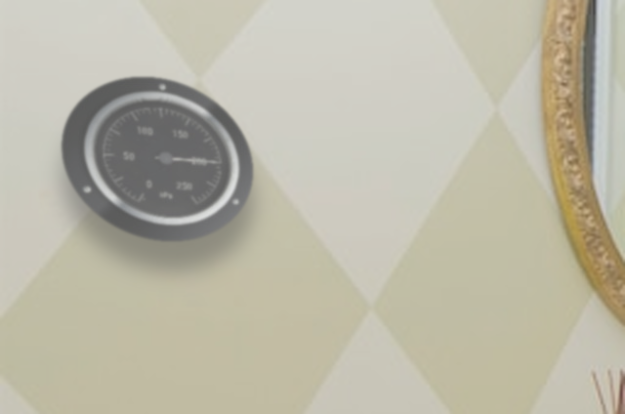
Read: 200,kPa
